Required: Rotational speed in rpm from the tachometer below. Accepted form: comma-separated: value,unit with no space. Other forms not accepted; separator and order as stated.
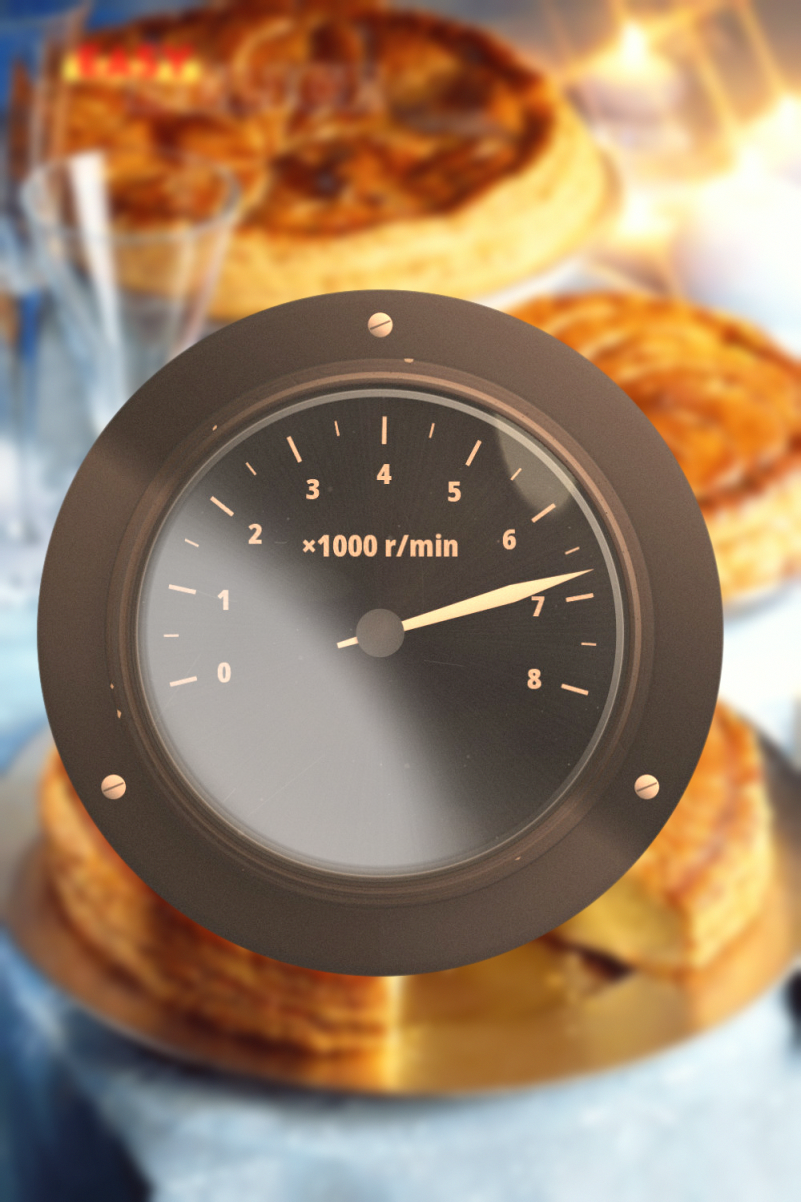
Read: 6750,rpm
